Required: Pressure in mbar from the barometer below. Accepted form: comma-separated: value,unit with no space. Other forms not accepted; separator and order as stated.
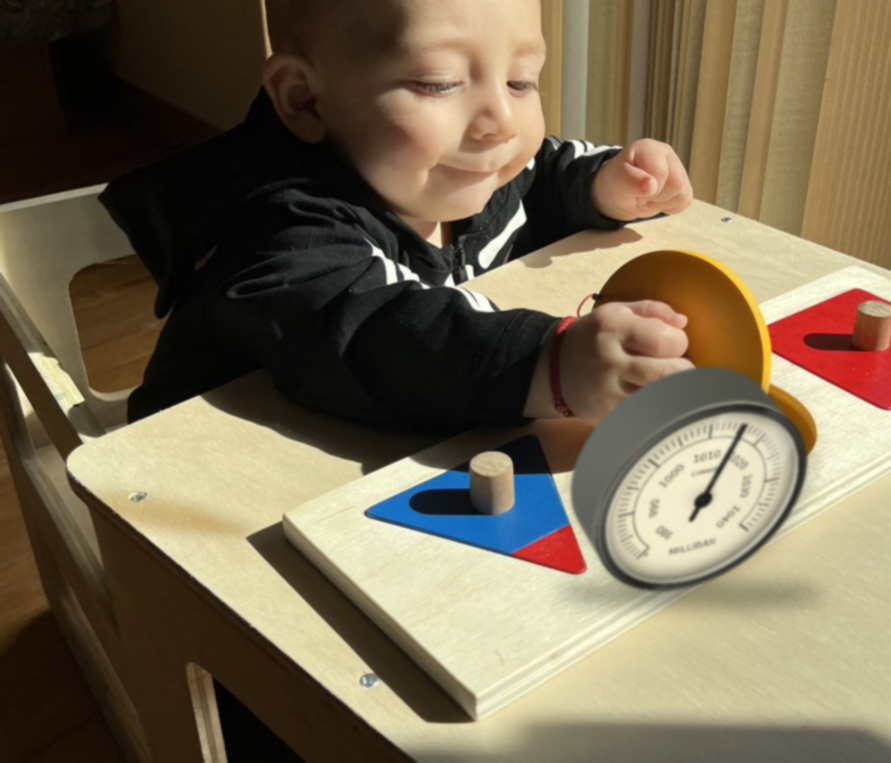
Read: 1015,mbar
